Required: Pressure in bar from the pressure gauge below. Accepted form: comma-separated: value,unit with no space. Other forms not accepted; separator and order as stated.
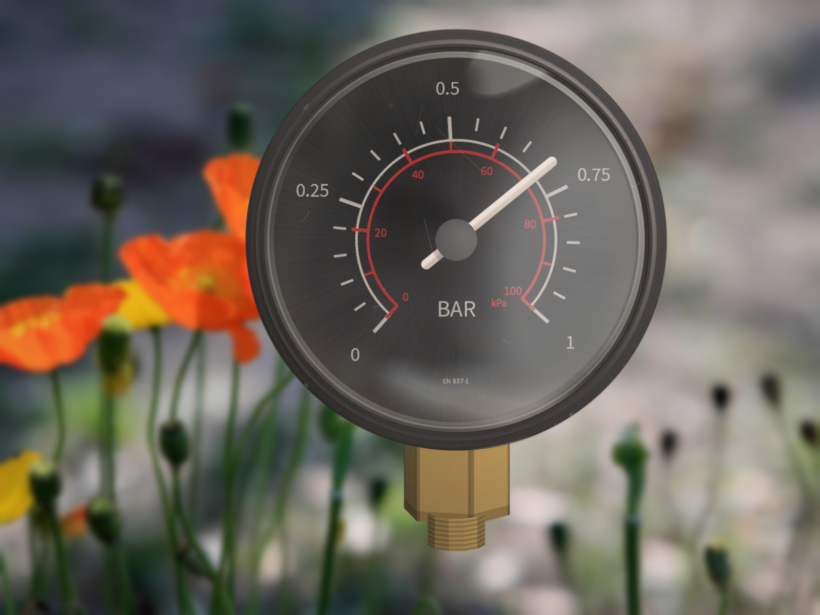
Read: 0.7,bar
